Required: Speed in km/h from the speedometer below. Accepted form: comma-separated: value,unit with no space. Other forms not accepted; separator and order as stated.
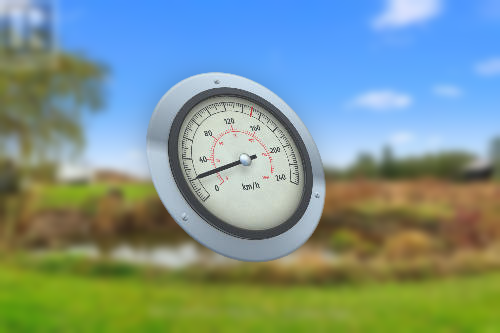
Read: 20,km/h
